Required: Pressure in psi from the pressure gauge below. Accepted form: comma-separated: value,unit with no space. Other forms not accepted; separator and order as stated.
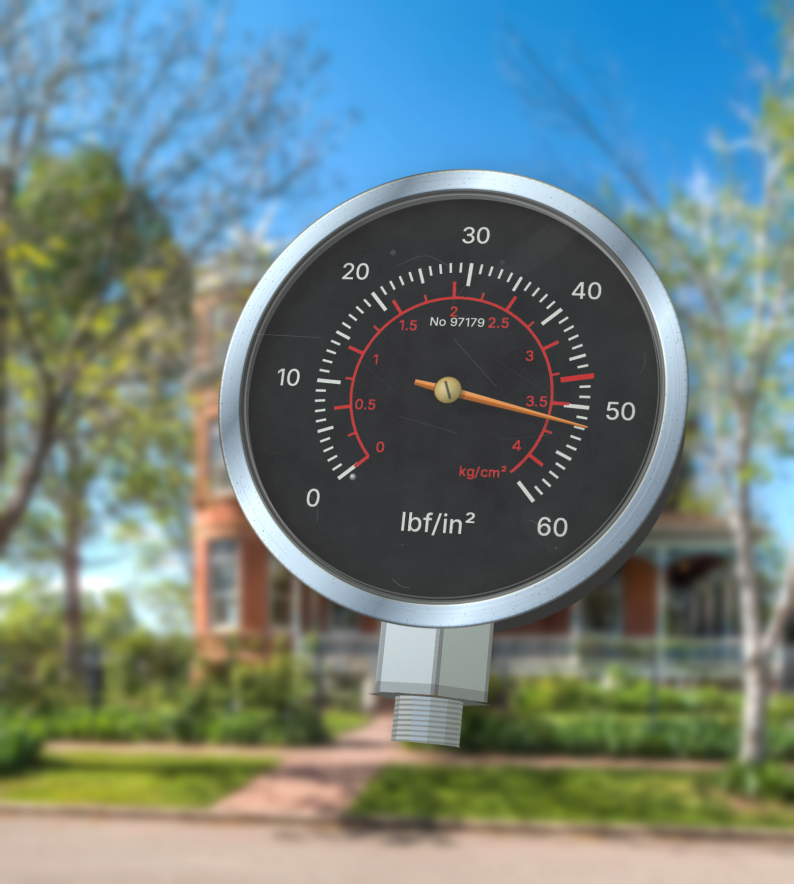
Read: 52,psi
